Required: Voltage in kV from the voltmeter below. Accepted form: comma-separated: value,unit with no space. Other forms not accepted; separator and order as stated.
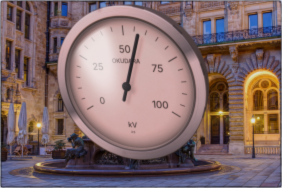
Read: 57.5,kV
